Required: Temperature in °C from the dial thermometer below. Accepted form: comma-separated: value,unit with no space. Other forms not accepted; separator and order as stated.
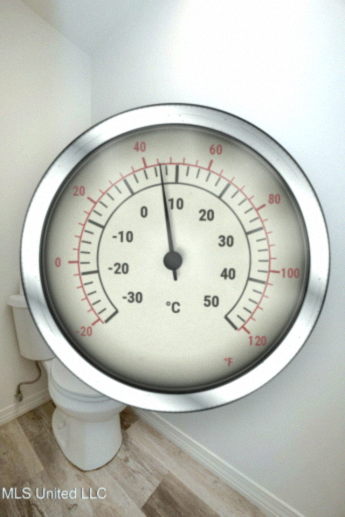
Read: 7,°C
